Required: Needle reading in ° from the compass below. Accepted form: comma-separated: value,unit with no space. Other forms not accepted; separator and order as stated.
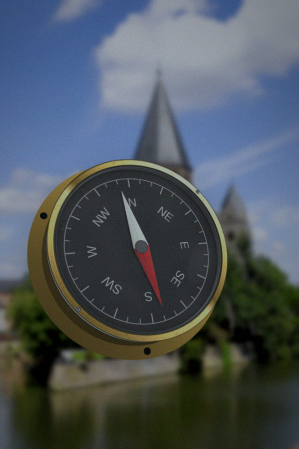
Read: 170,°
